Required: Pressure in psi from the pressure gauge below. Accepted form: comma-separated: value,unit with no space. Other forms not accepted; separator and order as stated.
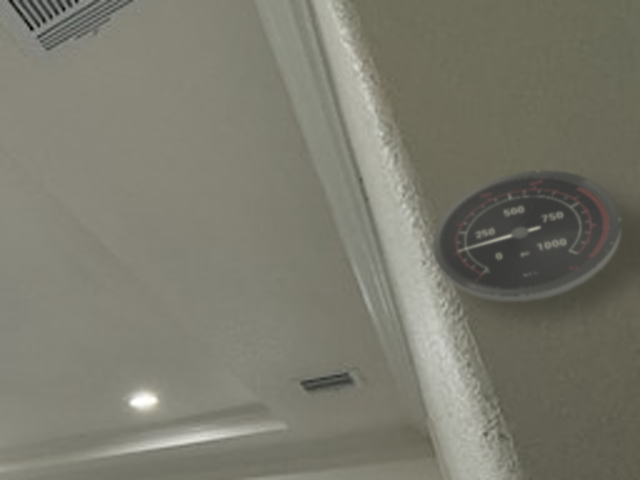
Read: 150,psi
